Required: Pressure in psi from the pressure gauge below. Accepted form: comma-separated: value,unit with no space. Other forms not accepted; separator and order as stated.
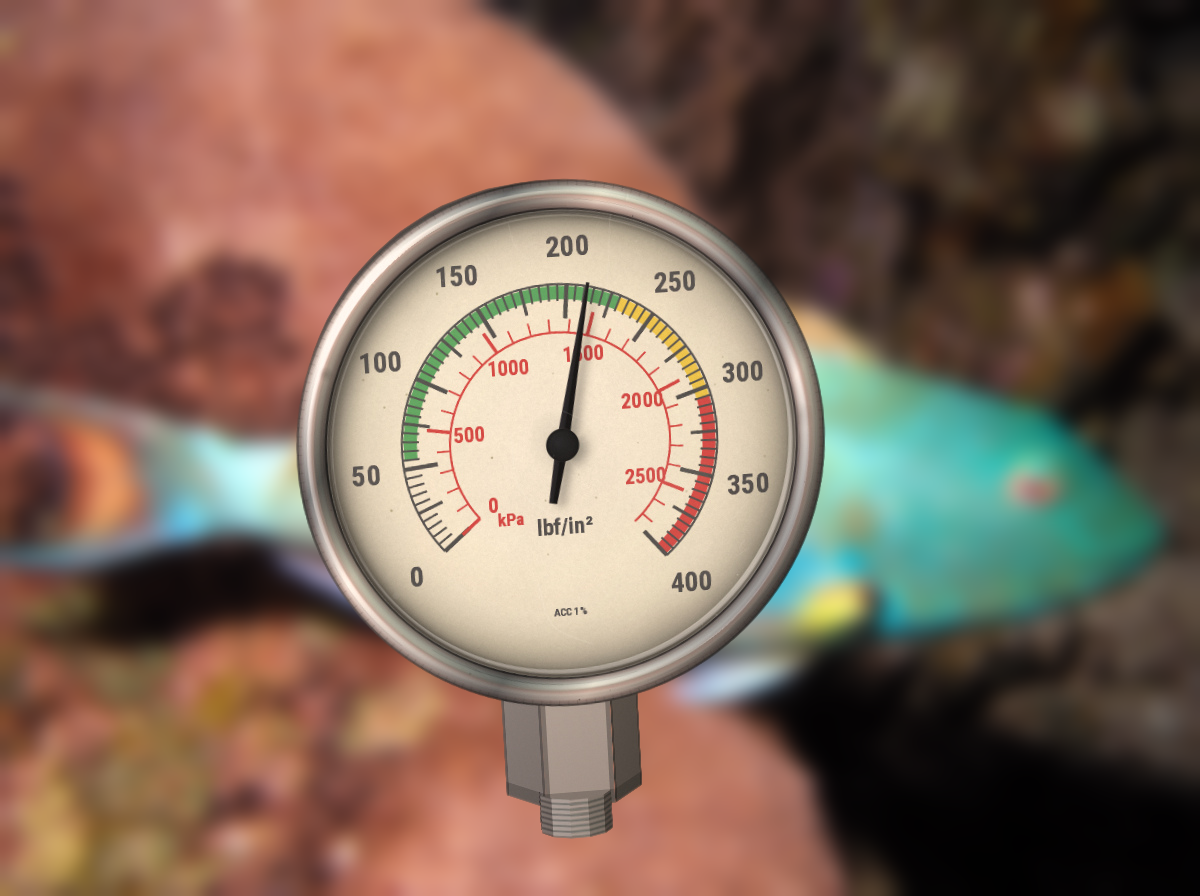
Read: 210,psi
